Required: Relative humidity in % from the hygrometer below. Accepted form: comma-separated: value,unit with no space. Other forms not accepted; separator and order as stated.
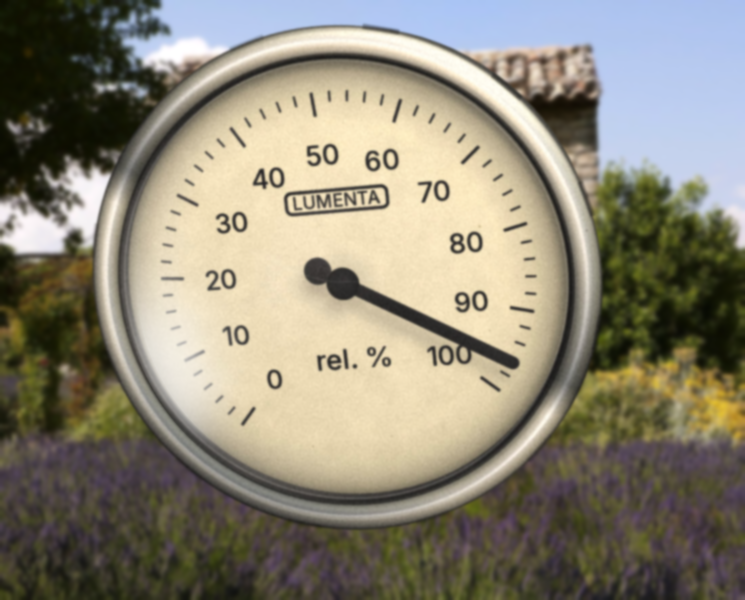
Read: 96,%
